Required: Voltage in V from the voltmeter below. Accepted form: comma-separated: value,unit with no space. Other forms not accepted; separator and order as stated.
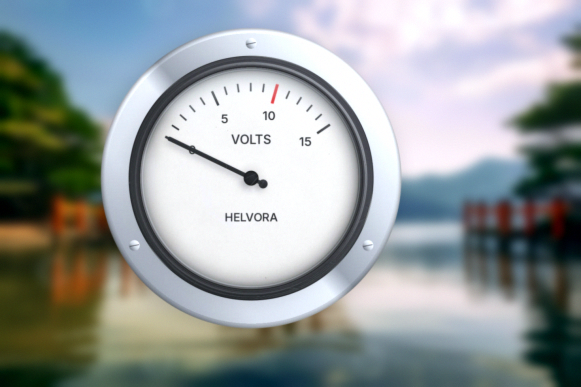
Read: 0,V
